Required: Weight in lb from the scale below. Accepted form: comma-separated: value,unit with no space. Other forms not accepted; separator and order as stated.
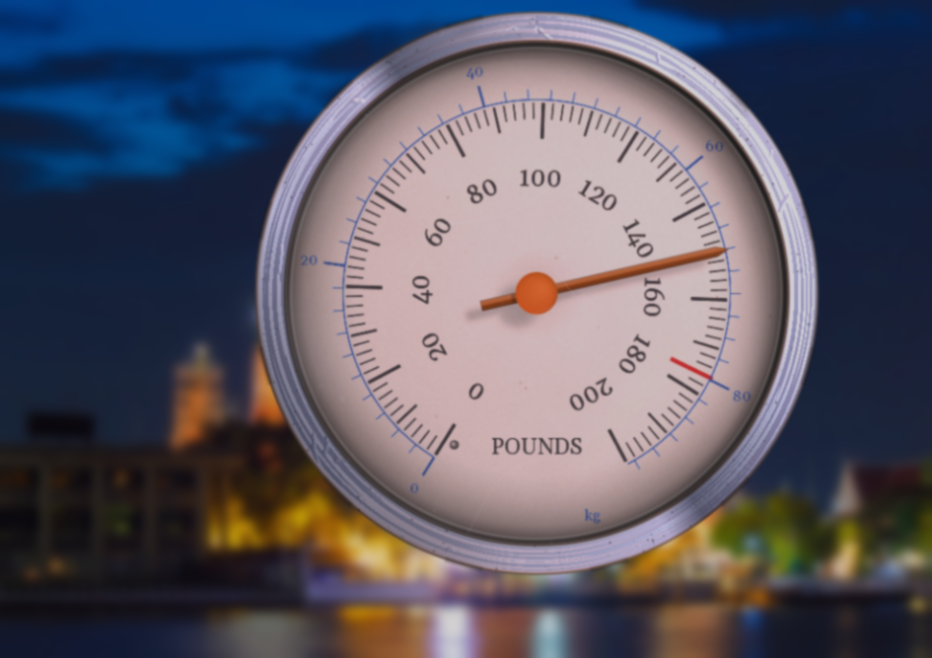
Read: 150,lb
